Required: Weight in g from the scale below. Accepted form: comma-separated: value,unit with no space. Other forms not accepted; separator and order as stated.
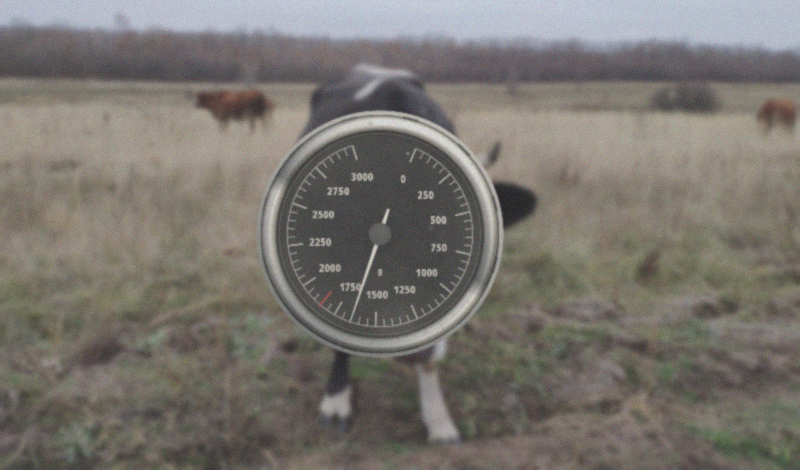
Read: 1650,g
